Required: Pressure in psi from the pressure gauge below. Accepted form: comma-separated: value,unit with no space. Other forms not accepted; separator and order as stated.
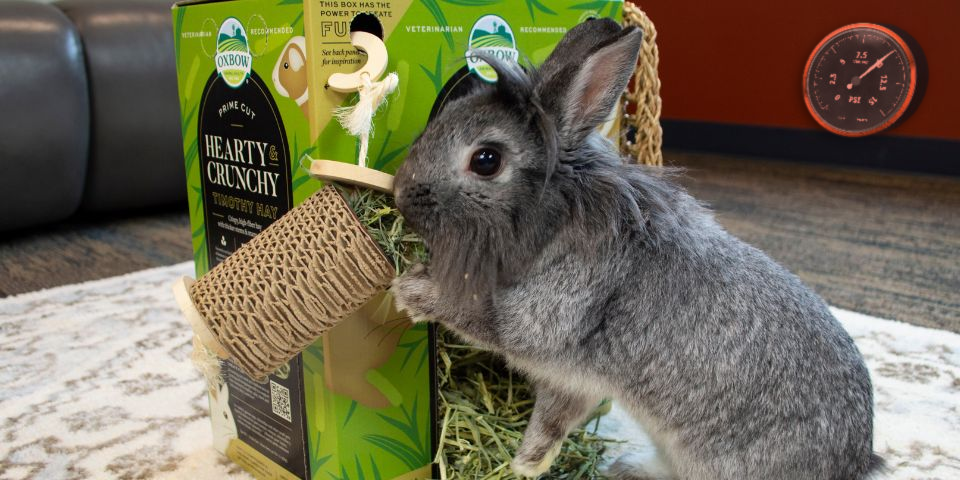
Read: 10,psi
